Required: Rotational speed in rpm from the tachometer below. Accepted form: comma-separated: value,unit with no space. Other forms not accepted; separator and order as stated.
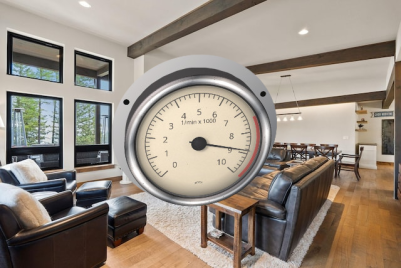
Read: 8800,rpm
